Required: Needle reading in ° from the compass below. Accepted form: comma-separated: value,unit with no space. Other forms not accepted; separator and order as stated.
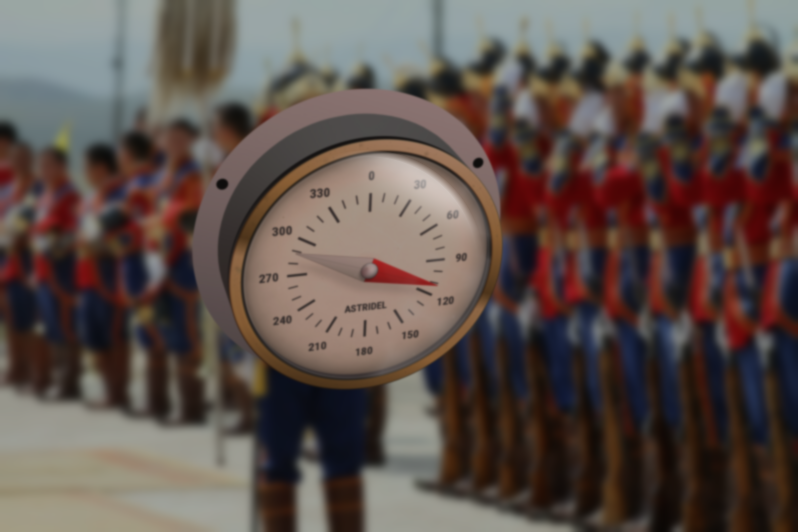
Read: 110,°
